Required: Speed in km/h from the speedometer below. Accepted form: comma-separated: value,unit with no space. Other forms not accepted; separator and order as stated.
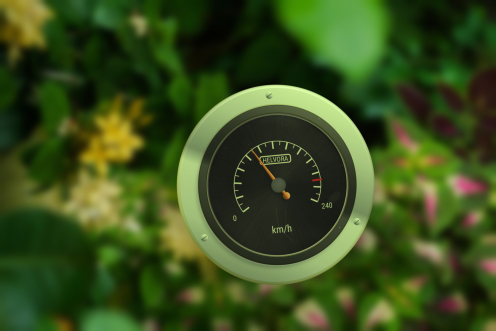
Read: 90,km/h
